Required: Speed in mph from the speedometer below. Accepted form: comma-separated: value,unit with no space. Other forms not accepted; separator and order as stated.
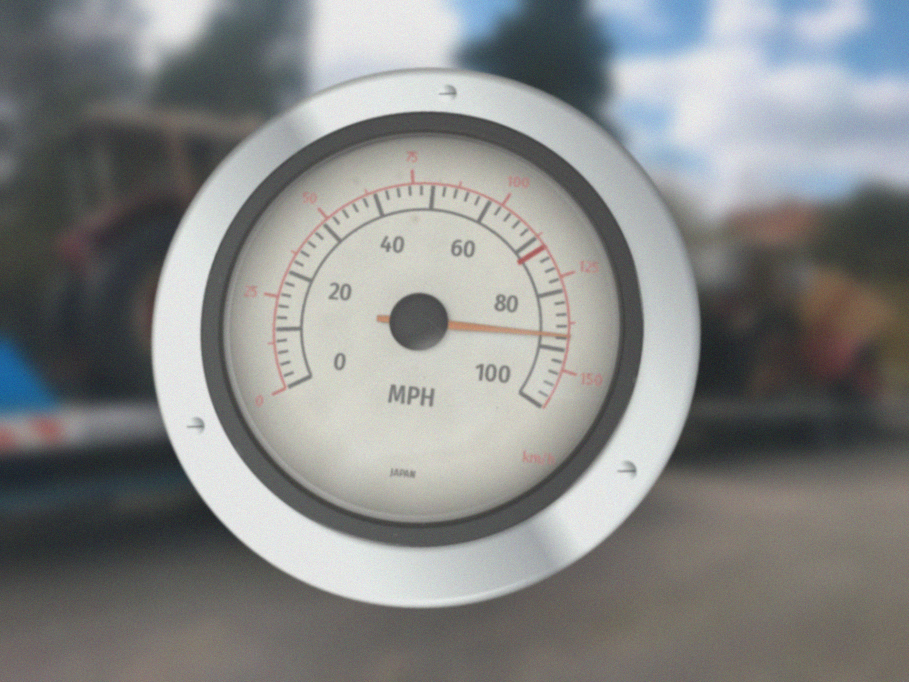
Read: 88,mph
